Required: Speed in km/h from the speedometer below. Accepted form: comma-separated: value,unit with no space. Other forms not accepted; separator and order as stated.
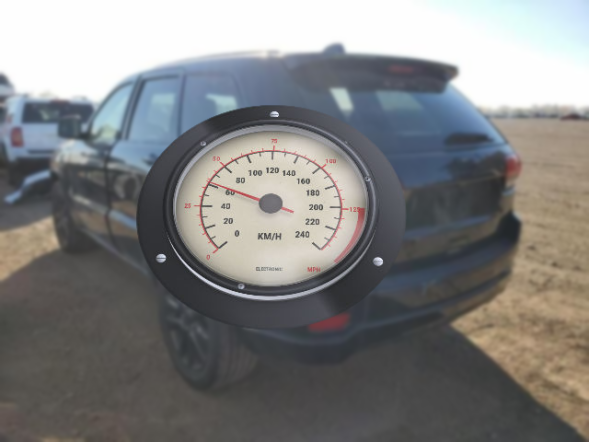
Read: 60,km/h
